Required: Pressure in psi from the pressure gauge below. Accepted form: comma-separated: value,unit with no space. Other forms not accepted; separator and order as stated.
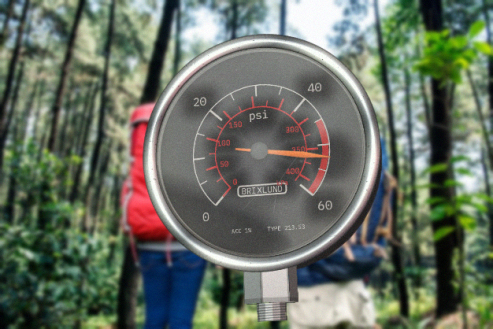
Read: 52.5,psi
